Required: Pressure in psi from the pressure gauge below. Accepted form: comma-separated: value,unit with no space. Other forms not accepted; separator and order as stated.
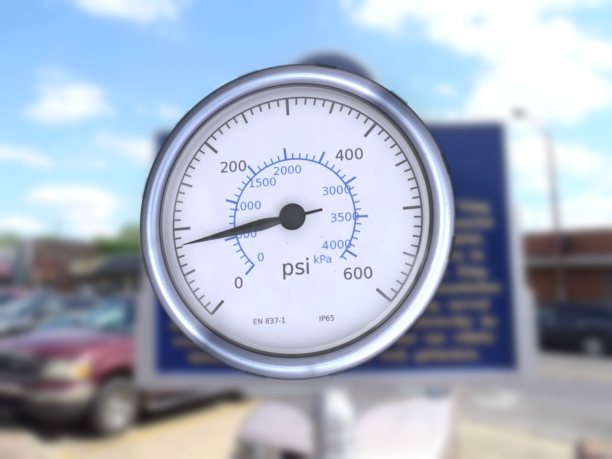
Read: 80,psi
